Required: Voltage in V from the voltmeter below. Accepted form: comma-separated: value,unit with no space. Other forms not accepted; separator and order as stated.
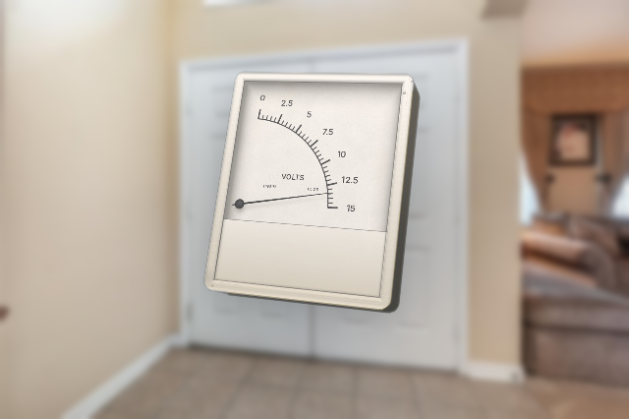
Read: 13.5,V
